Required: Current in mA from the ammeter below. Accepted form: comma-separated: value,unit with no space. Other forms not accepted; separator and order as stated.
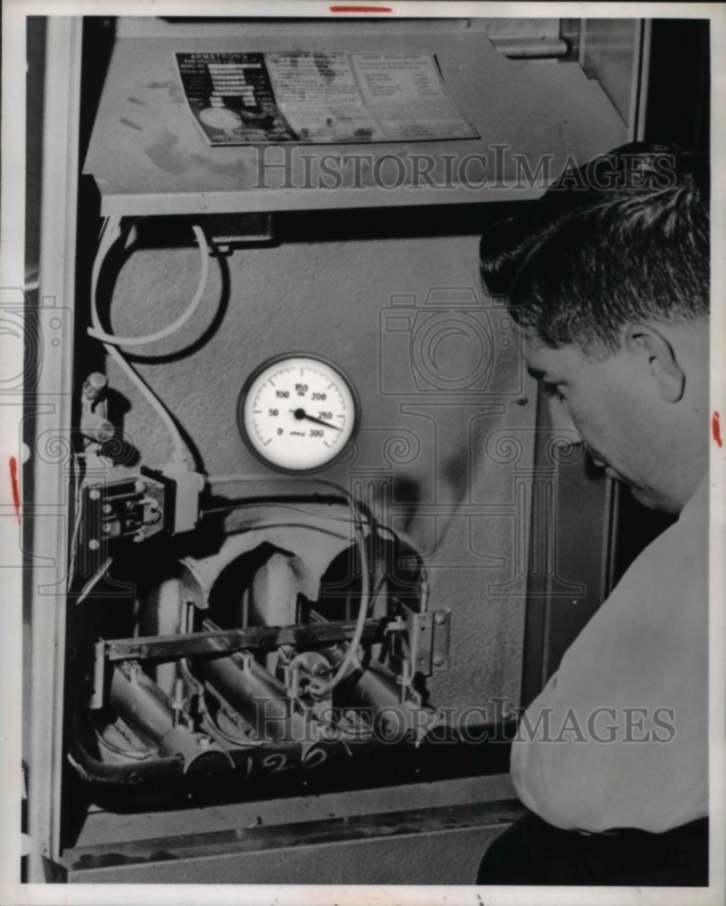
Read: 270,mA
